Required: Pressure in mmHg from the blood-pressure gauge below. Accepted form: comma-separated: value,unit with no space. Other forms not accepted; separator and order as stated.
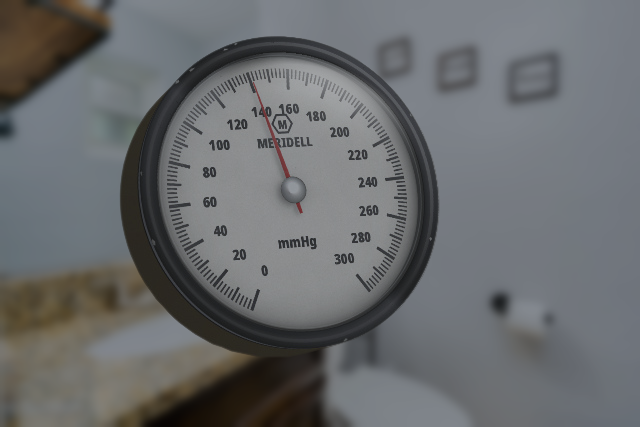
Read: 140,mmHg
